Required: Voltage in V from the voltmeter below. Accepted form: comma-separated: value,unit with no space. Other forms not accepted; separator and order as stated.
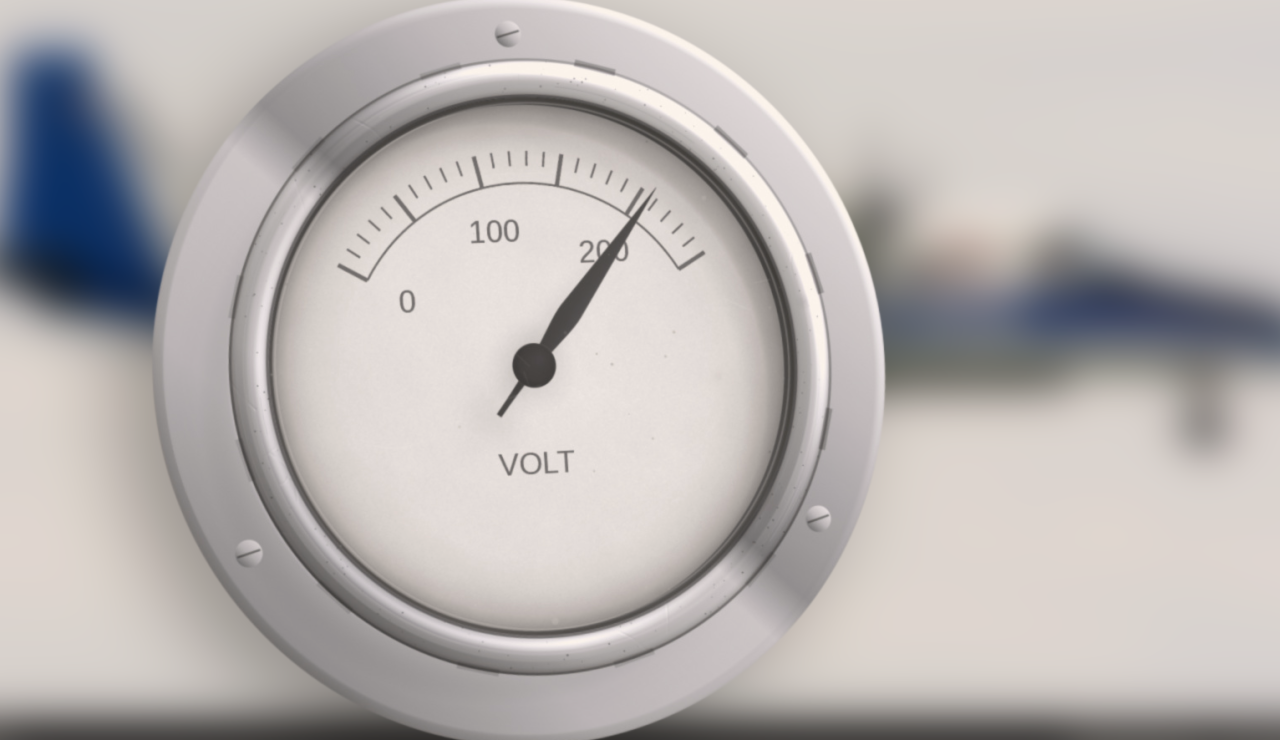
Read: 205,V
